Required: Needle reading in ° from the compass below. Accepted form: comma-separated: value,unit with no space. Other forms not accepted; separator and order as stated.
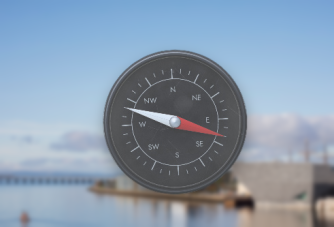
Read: 110,°
